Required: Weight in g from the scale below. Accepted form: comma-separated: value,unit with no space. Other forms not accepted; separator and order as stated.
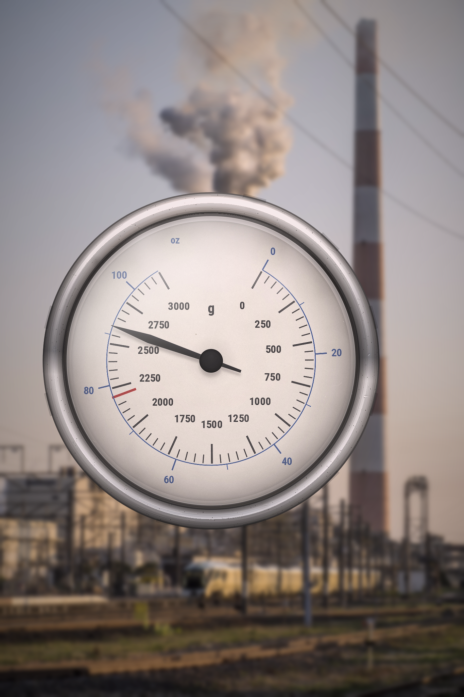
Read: 2600,g
